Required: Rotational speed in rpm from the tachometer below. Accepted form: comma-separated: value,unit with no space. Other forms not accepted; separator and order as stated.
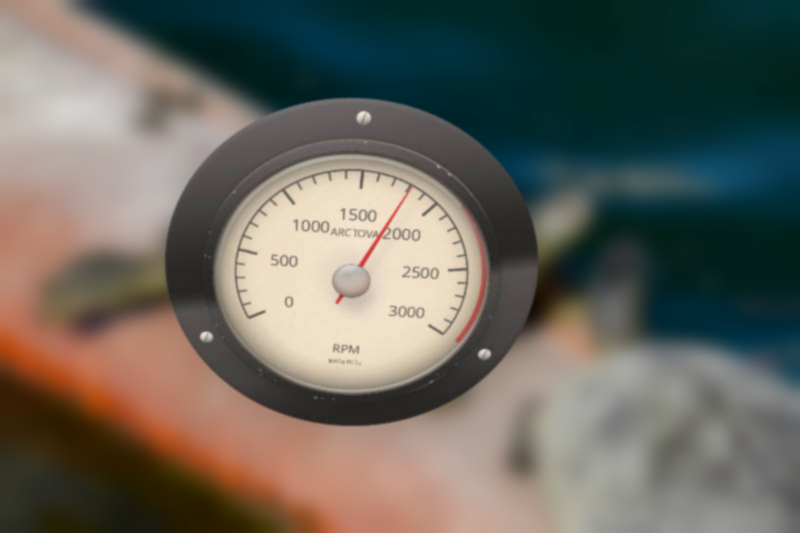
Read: 1800,rpm
